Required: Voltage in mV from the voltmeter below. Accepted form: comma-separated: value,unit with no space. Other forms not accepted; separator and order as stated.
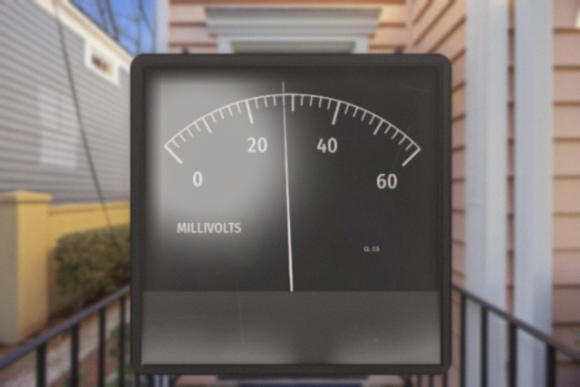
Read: 28,mV
